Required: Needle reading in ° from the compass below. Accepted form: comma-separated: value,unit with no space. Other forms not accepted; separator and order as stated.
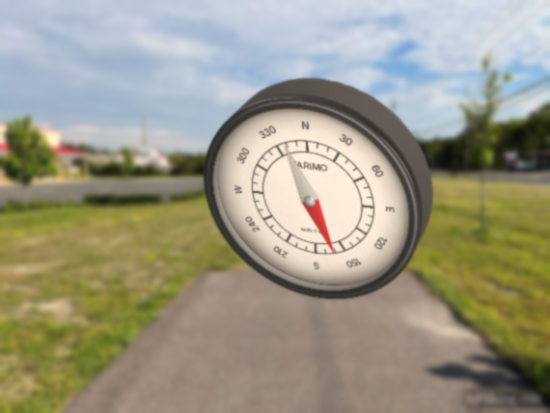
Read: 160,°
